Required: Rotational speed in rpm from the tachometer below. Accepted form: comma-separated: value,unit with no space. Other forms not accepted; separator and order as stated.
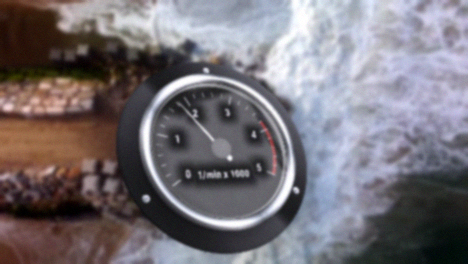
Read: 1800,rpm
